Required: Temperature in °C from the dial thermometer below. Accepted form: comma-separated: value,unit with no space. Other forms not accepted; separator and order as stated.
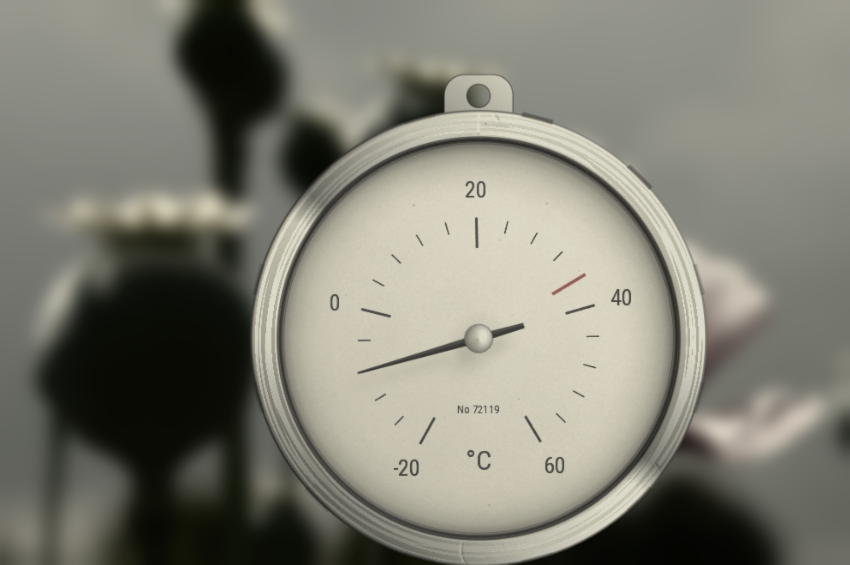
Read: -8,°C
